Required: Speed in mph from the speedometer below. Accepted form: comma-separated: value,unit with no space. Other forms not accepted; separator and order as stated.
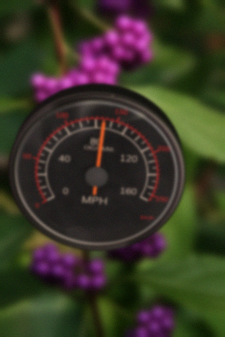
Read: 85,mph
